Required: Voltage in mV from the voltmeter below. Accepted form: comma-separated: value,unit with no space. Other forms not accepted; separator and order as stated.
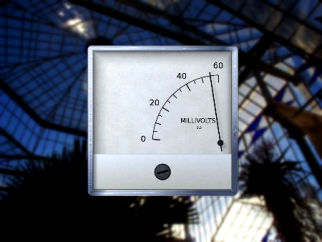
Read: 55,mV
